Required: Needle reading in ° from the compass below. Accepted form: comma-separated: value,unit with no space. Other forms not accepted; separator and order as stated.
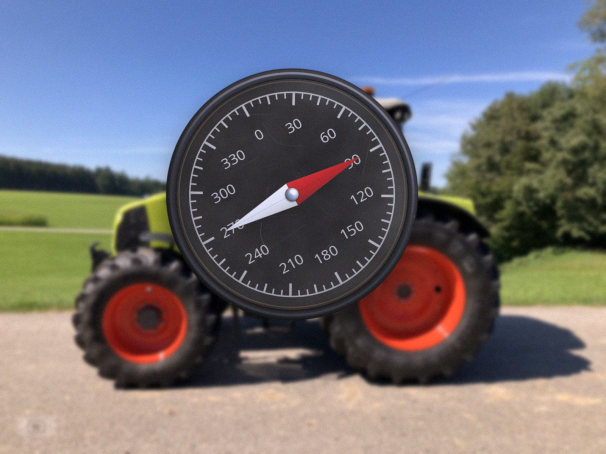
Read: 90,°
